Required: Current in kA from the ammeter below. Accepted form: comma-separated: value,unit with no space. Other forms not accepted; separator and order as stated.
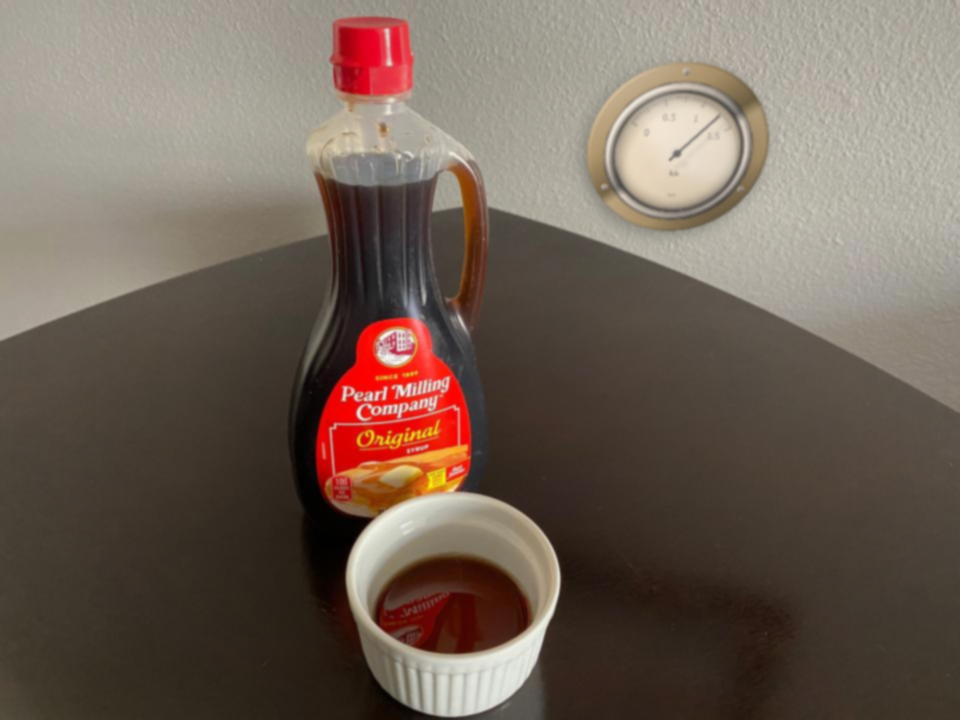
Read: 1.25,kA
